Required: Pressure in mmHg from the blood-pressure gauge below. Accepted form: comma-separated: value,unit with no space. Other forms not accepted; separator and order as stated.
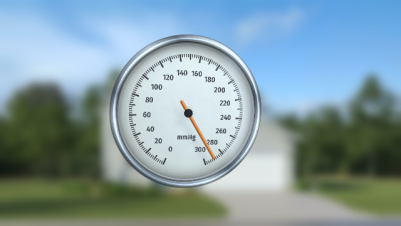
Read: 290,mmHg
